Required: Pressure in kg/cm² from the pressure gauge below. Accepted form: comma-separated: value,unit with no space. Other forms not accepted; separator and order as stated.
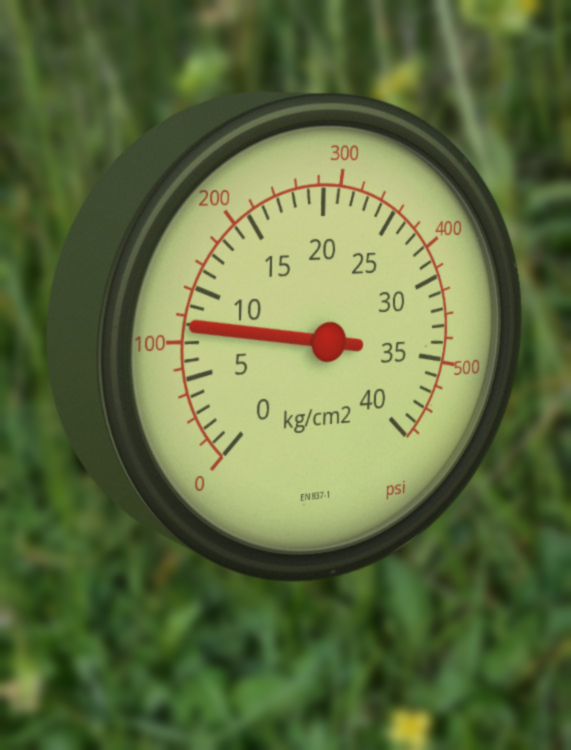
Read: 8,kg/cm²
